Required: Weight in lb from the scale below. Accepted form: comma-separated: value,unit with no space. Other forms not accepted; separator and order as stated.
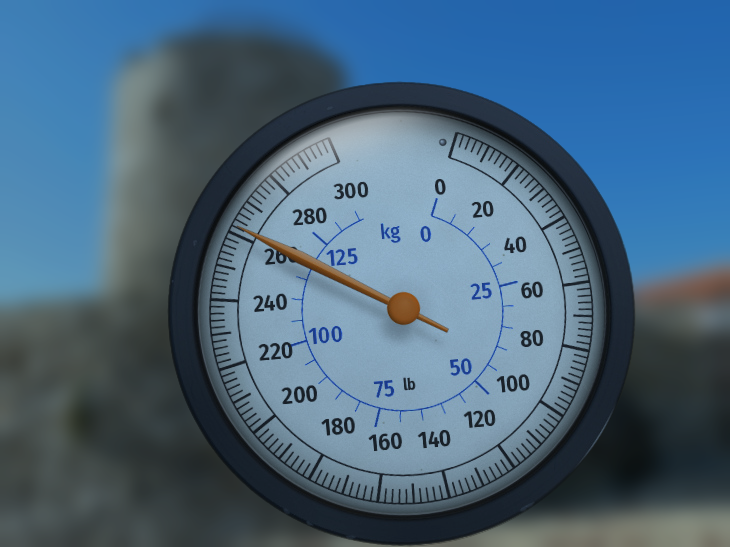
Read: 262,lb
